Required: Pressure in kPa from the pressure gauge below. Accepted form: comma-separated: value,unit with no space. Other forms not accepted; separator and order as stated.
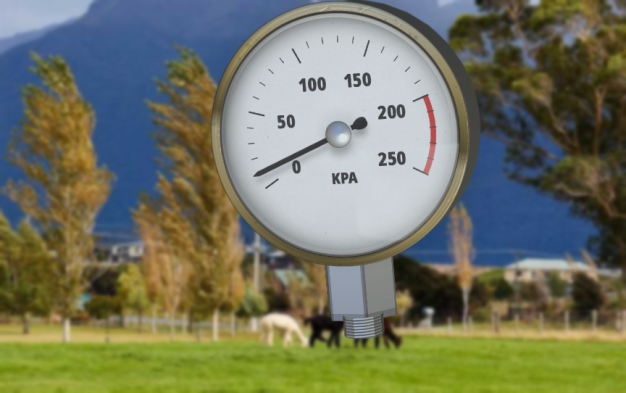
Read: 10,kPa
